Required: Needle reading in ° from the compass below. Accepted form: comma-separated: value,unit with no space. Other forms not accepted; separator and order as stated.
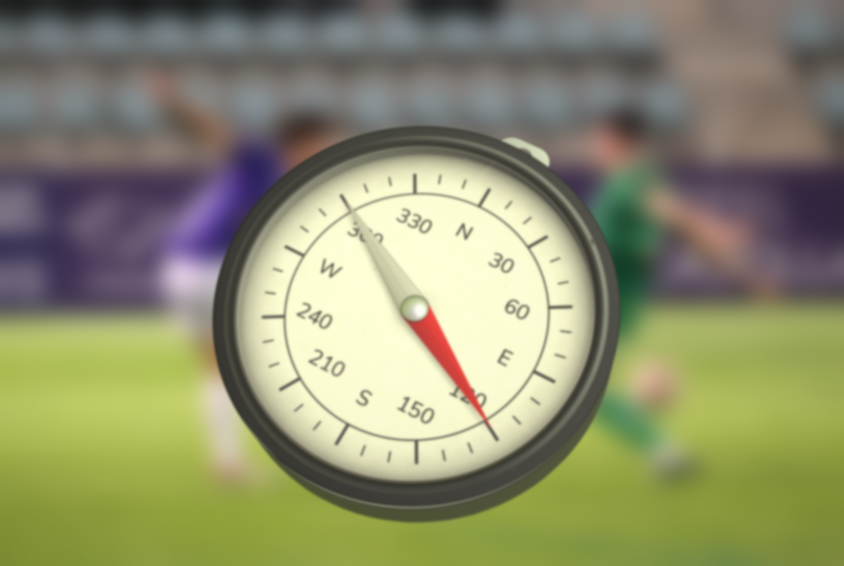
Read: 120,°
